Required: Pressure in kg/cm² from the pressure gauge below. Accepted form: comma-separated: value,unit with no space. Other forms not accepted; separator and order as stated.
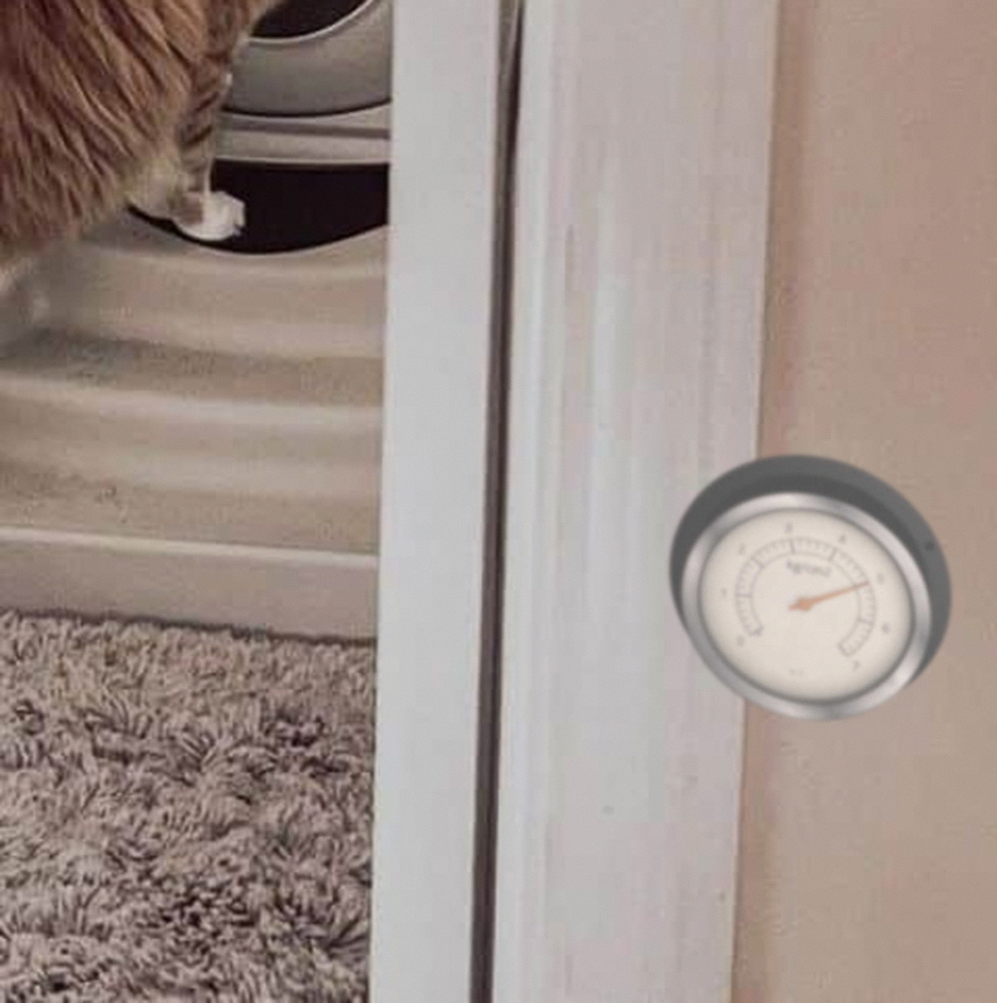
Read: 5,kg/cm²
